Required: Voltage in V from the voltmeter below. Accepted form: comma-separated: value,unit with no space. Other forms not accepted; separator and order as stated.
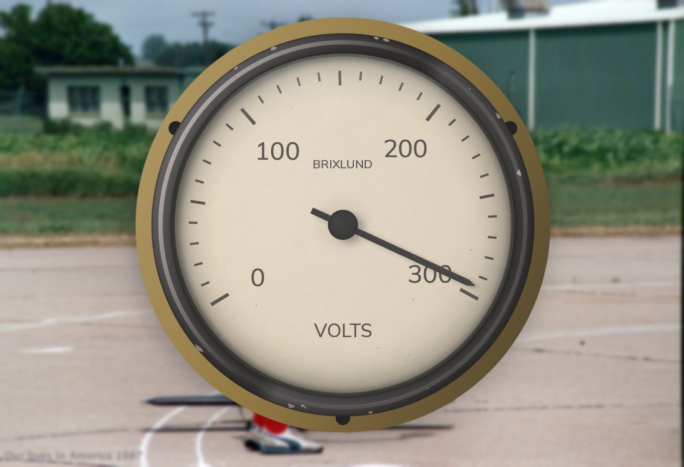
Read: 295,V
